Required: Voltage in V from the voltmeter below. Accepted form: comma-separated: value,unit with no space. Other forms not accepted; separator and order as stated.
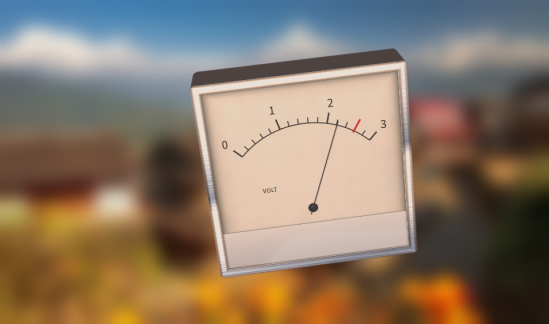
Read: 2.2,V
